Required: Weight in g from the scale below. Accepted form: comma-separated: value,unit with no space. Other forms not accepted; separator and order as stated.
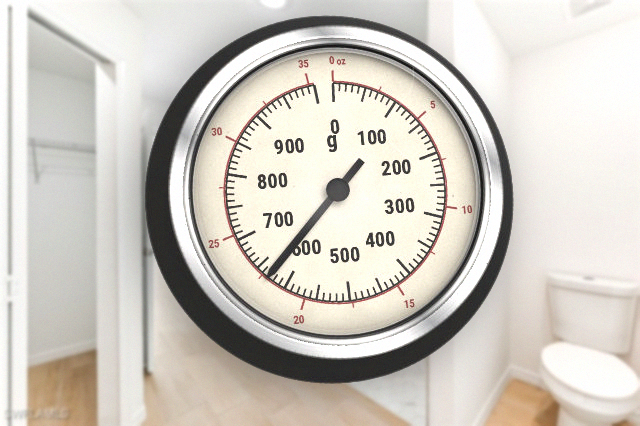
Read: 630,g
